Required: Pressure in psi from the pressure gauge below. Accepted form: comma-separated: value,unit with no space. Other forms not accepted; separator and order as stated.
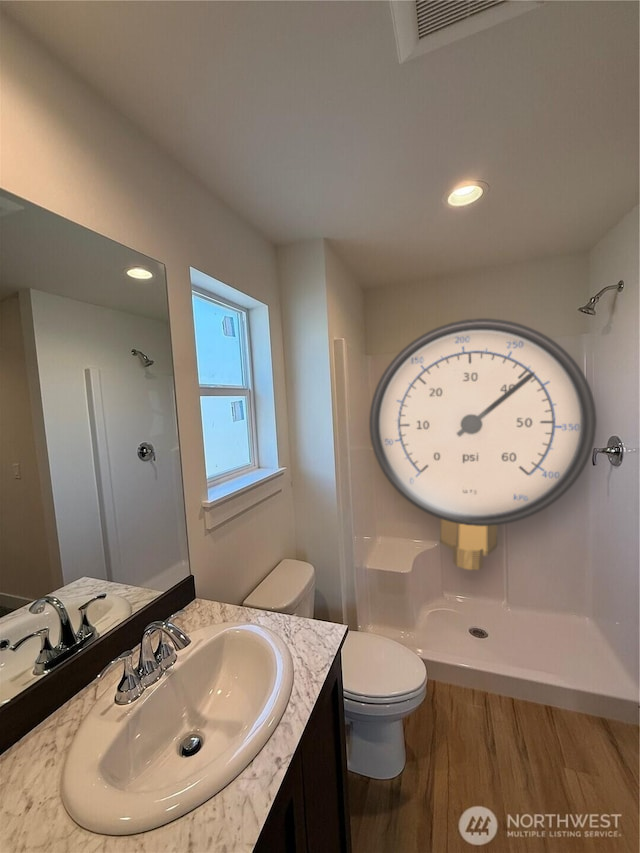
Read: 41,psi
